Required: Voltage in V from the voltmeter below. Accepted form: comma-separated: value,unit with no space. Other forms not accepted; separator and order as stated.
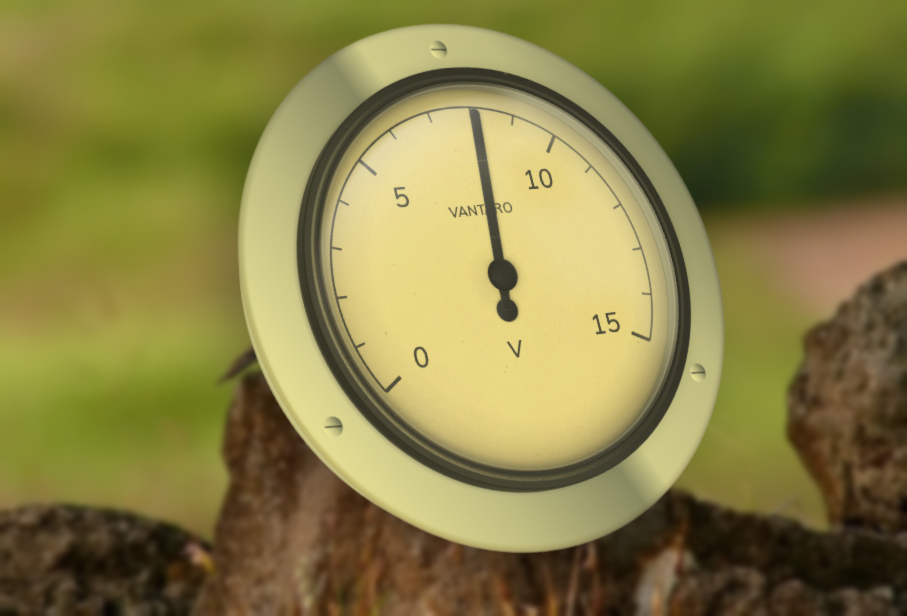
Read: 8,V
